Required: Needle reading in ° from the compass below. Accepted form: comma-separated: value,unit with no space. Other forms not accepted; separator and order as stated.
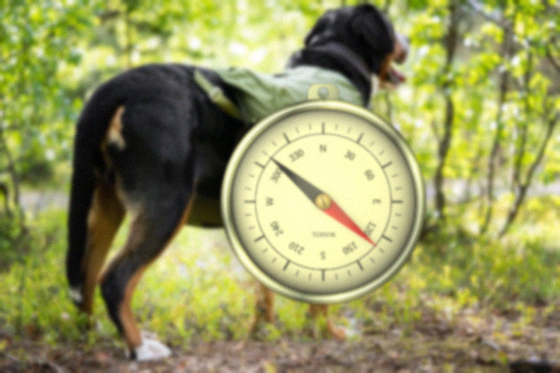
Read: 130,°
